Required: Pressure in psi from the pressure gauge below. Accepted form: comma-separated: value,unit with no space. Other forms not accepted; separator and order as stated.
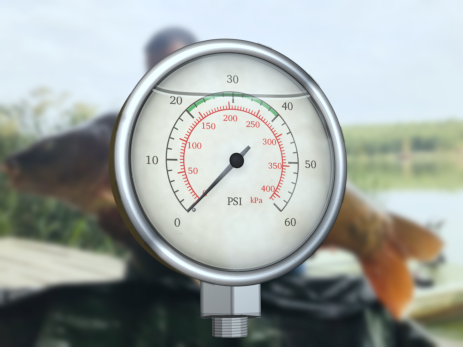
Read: 0,psi
